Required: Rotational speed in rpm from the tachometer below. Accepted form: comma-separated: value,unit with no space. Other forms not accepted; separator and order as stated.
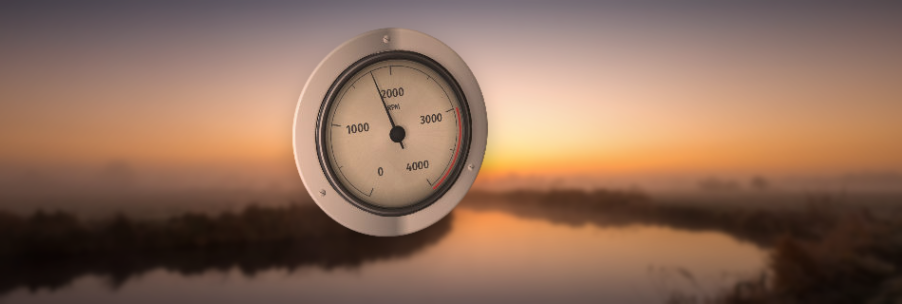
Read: 1750,rpm
